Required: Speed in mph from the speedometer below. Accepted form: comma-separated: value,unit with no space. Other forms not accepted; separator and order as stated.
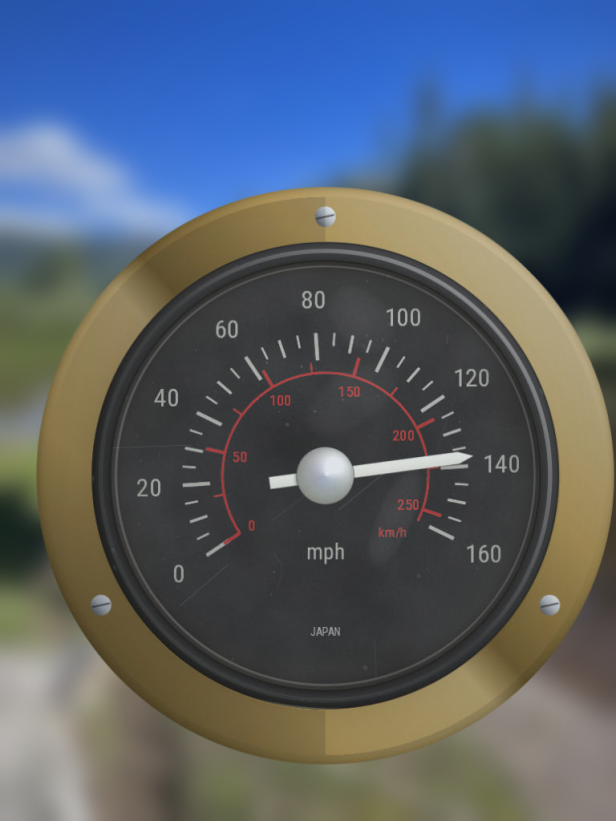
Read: 137.5,mph
